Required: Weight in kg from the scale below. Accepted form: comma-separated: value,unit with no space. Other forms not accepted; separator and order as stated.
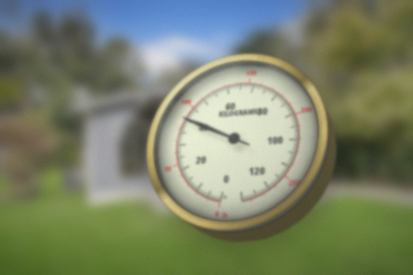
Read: 40,kg
